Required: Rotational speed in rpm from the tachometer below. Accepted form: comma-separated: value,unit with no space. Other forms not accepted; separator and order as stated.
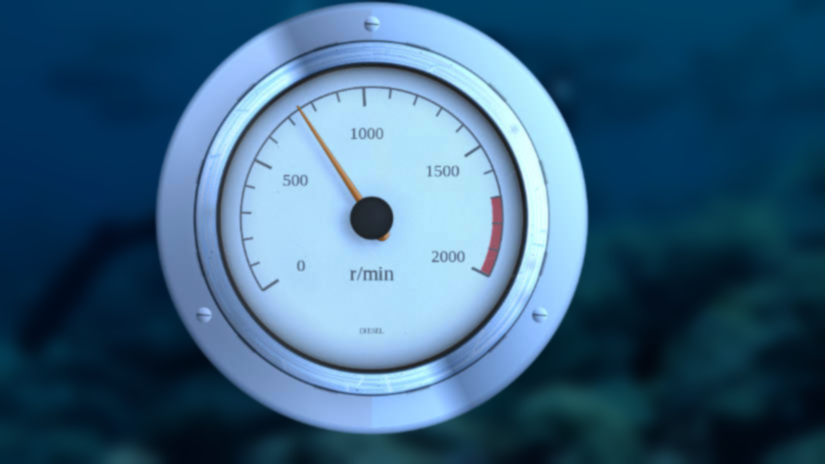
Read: 750,rpm
